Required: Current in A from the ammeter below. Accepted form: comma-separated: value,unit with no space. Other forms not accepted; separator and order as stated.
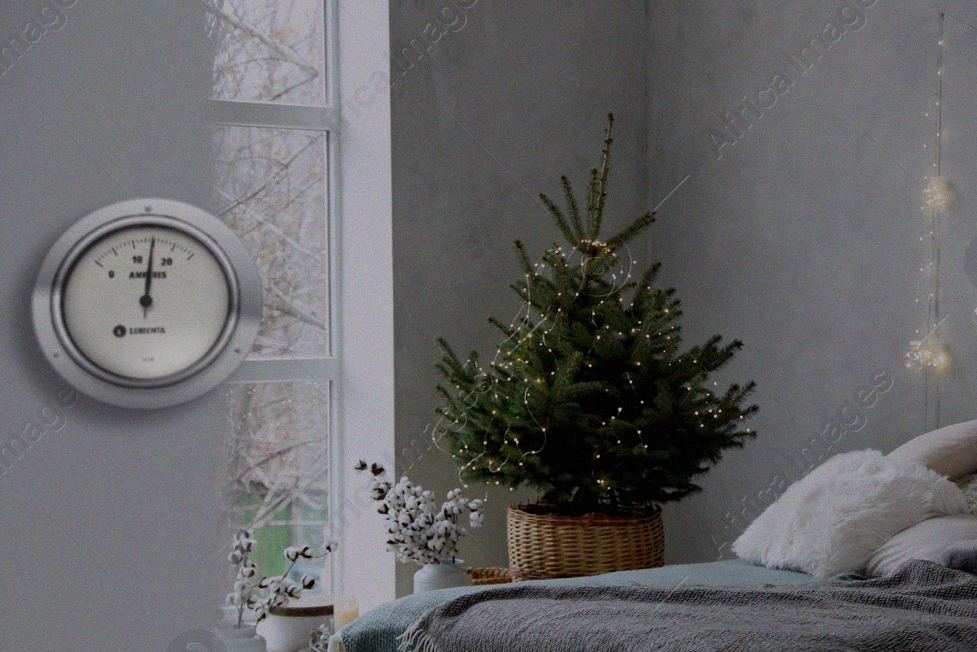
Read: 15,A
